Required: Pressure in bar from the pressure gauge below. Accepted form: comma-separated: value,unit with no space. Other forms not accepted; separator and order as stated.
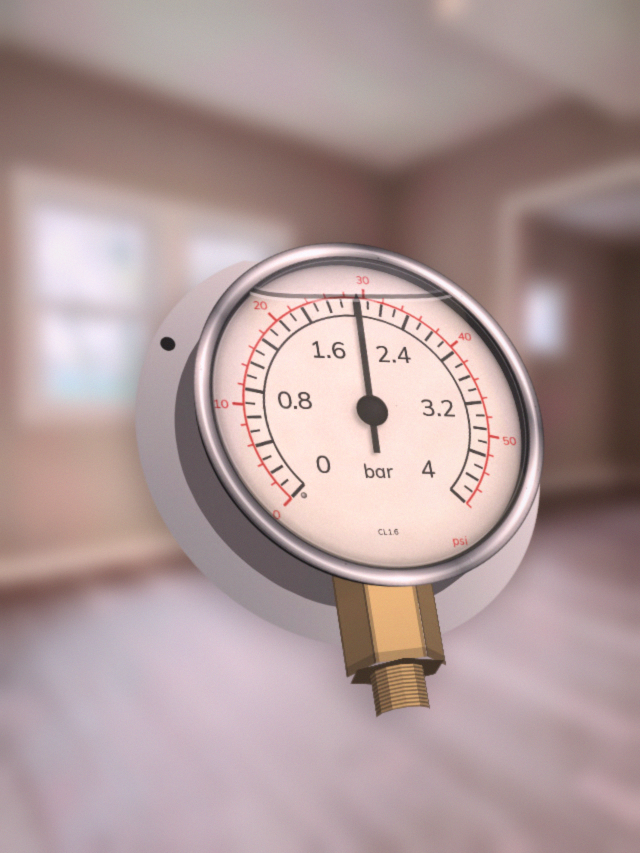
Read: 2,bar
